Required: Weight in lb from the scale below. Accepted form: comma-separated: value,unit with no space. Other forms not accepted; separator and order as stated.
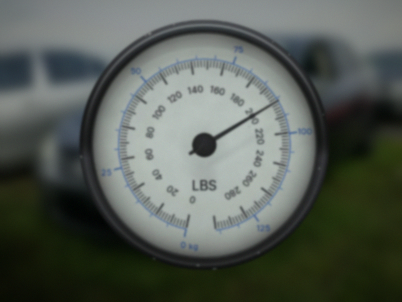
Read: 200,lb
